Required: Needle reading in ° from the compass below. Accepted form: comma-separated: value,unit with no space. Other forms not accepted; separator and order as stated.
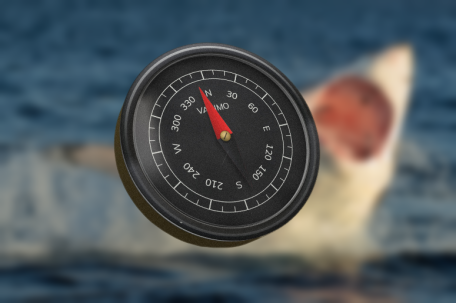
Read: 350,°
